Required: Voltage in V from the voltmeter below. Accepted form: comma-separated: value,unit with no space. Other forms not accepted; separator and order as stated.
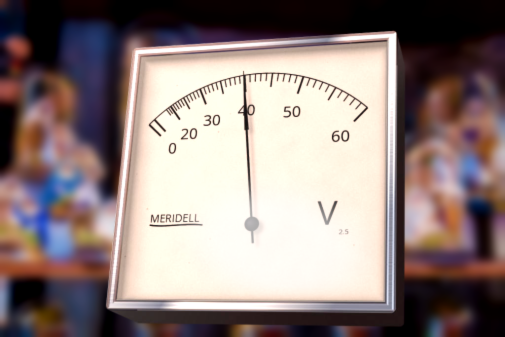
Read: 40,V
